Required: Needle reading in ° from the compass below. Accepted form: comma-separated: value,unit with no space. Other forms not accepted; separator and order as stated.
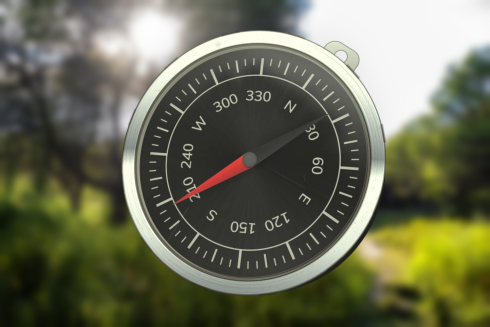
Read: 205,°
